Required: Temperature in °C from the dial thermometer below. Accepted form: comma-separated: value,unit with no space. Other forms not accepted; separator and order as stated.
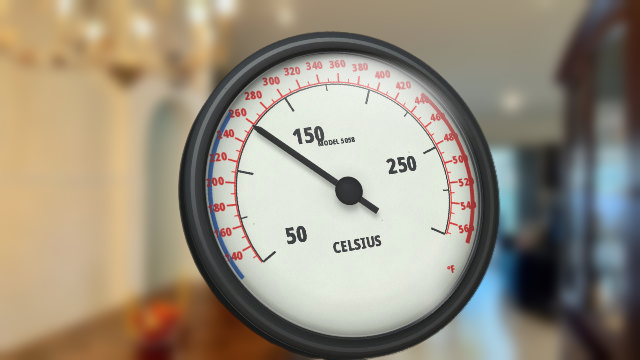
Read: 125,°C
